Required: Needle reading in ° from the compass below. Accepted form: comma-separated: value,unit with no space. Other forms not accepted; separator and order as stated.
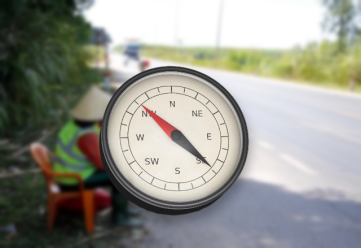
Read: 315,°
